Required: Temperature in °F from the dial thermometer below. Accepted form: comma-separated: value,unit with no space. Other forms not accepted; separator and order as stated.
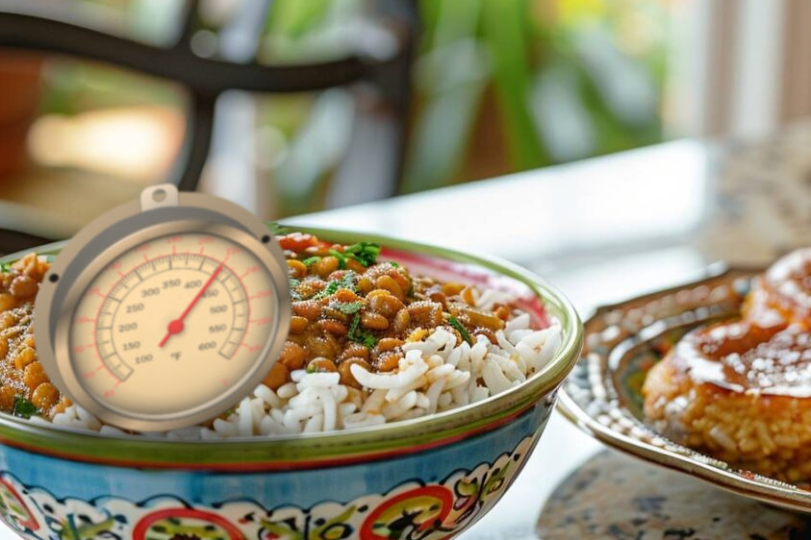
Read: 425,°F
